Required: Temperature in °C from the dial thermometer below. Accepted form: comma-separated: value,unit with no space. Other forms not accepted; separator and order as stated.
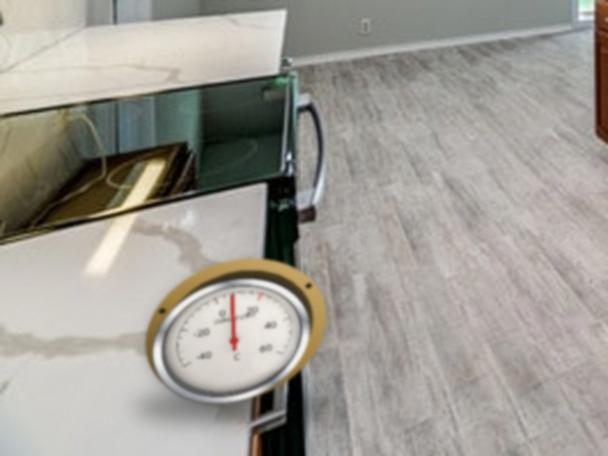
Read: 8,°C
